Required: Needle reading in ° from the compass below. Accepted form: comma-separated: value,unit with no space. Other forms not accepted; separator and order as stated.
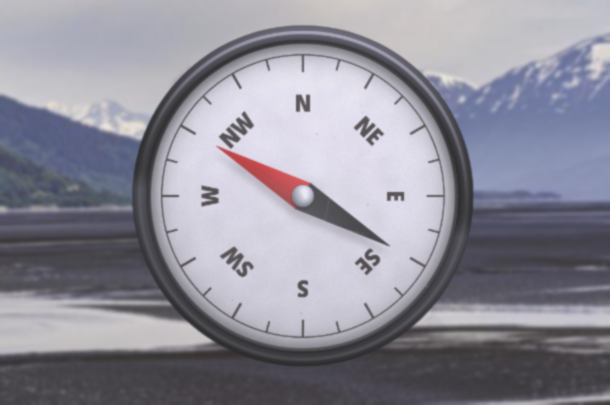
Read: 300,°
